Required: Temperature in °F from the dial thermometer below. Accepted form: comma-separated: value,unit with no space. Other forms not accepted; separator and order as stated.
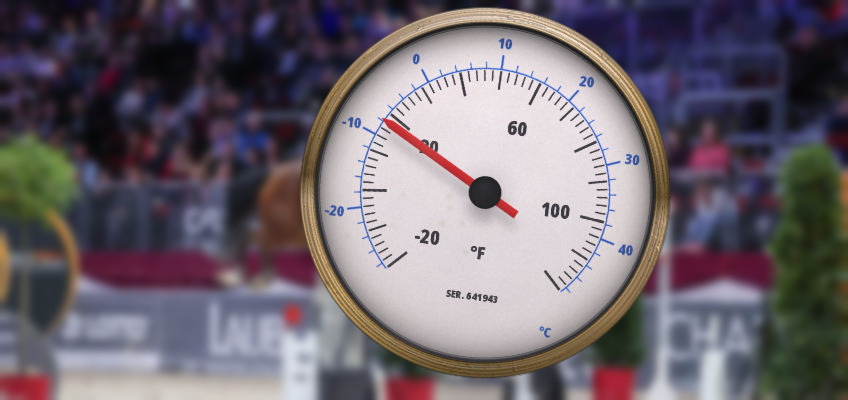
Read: 18,°F
